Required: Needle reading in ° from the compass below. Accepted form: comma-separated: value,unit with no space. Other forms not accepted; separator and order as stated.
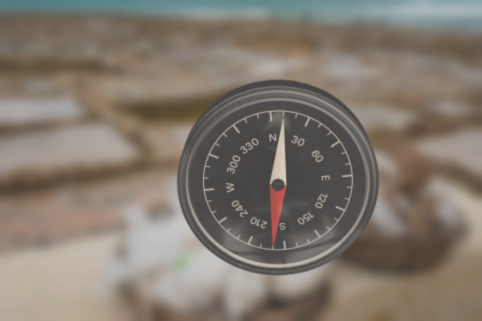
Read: 190,°
